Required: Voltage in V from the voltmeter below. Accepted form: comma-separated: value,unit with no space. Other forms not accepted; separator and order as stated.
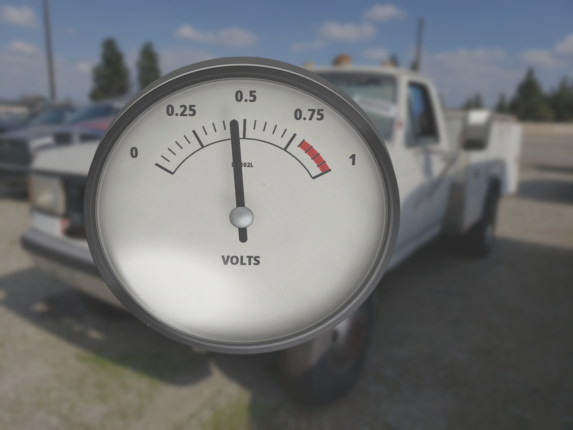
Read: 0.45,V
